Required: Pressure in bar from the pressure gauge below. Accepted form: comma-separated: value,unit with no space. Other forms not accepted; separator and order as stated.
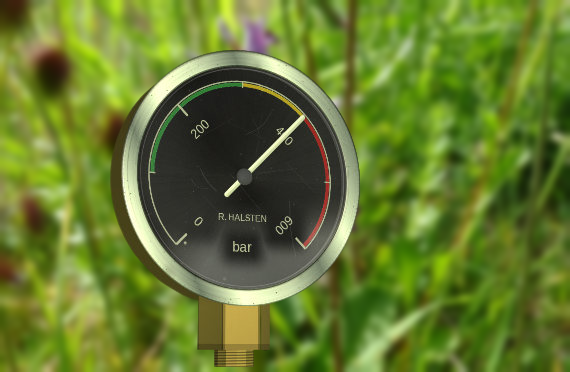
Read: 400,bar
